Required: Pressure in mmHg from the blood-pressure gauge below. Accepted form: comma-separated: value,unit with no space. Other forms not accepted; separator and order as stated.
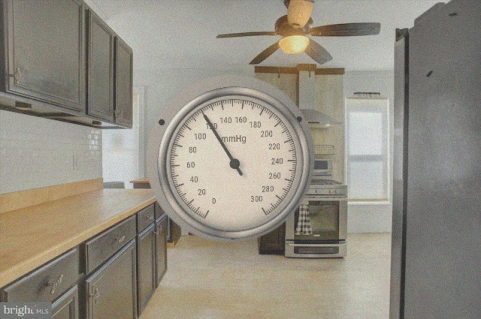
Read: 120,mmHg
